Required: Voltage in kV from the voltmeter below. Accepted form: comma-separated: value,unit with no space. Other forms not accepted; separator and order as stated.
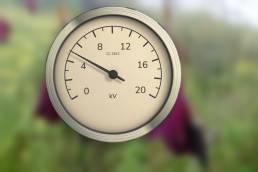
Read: 5,kV
